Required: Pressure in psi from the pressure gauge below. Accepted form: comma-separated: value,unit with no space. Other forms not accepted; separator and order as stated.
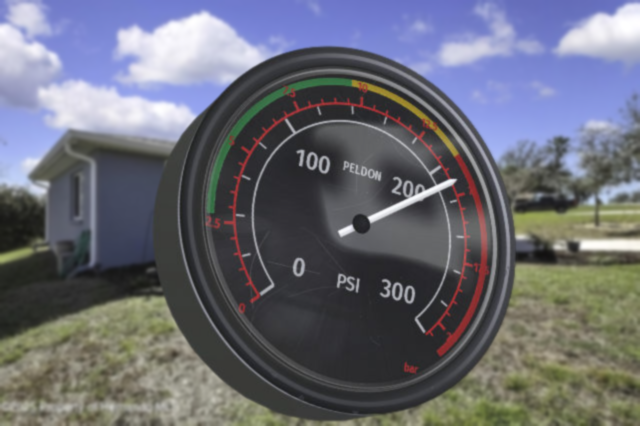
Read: 210,psi
